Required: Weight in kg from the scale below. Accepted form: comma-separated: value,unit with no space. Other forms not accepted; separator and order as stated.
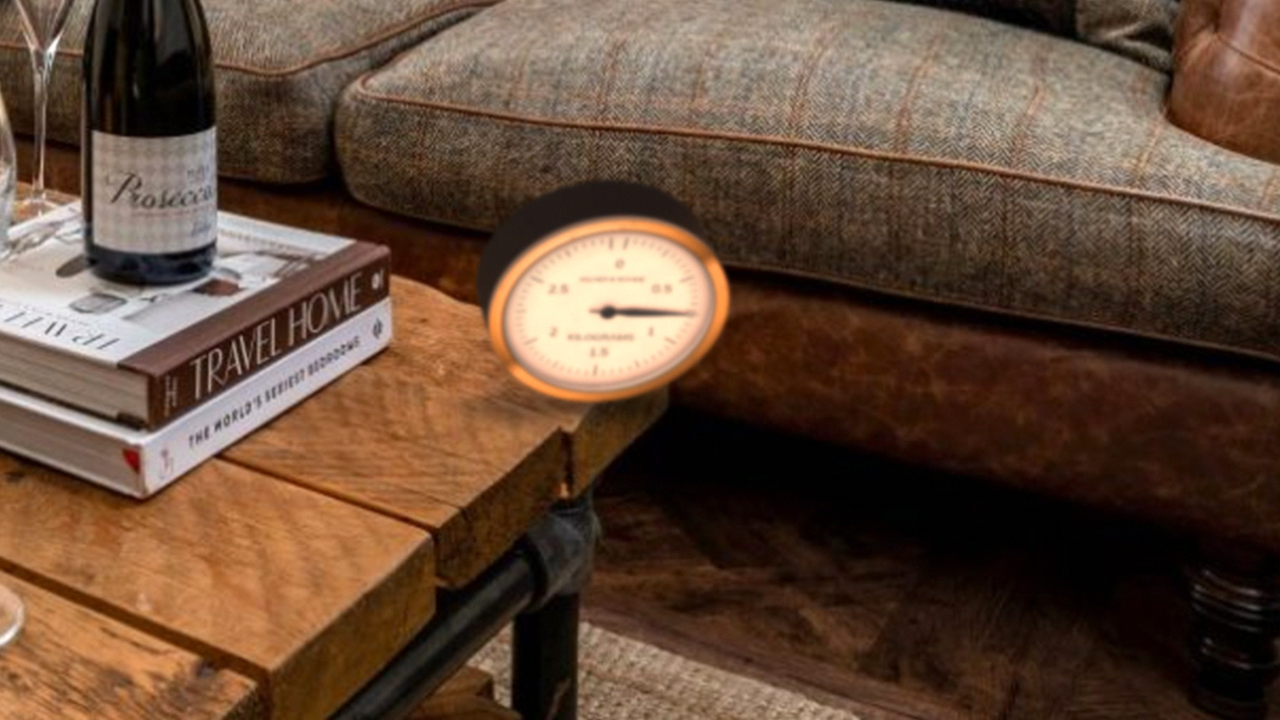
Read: 0.75,kg
